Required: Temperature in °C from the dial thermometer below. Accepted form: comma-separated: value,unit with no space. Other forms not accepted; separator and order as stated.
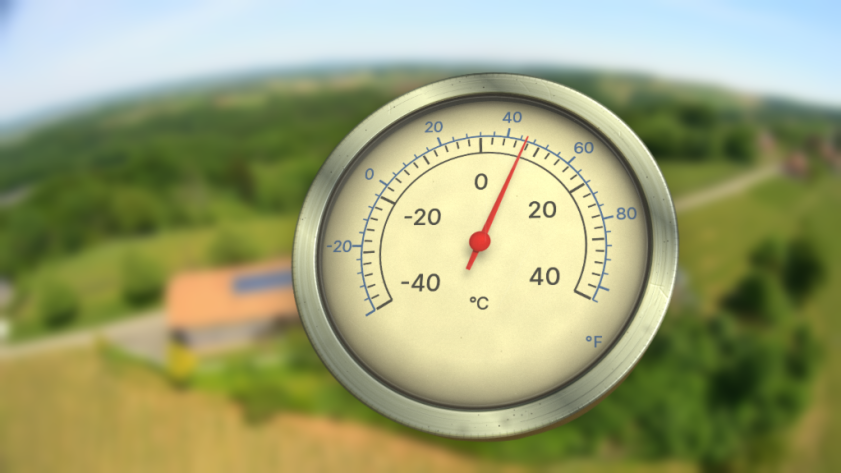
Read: 8,°C
